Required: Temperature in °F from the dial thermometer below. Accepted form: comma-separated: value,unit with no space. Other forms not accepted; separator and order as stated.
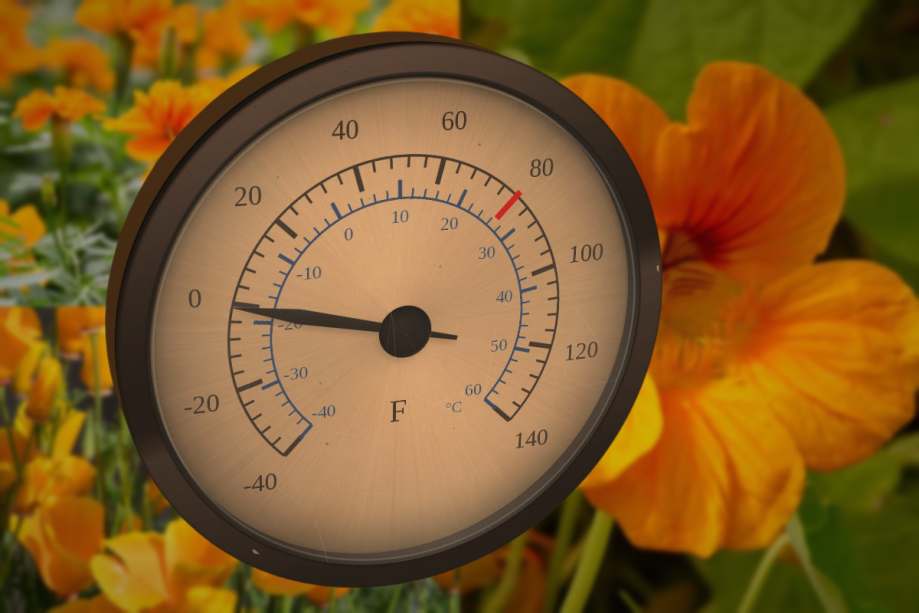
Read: 0,°F
